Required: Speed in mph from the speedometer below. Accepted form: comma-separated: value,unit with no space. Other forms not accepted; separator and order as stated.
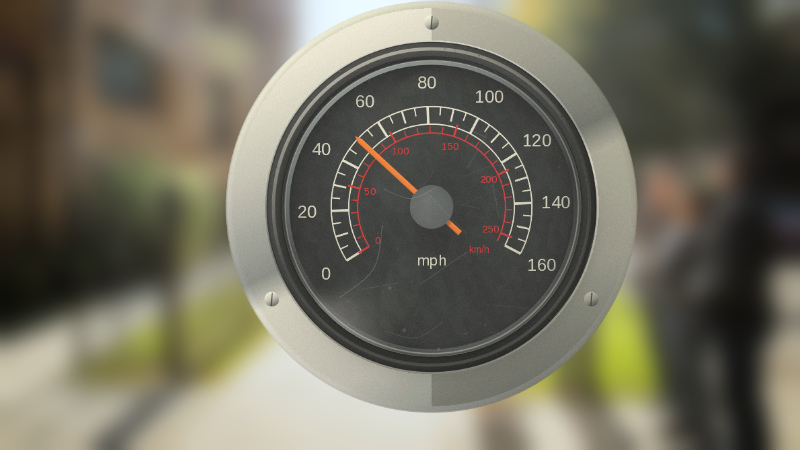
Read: 50,mph
